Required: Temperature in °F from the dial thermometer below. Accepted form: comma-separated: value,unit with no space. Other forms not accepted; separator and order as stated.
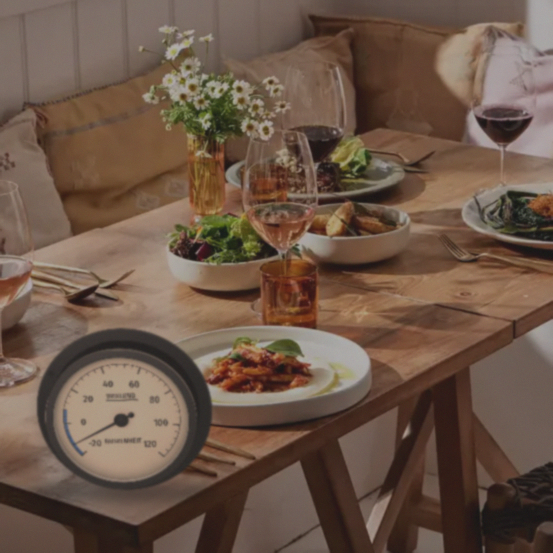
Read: -12,°F
